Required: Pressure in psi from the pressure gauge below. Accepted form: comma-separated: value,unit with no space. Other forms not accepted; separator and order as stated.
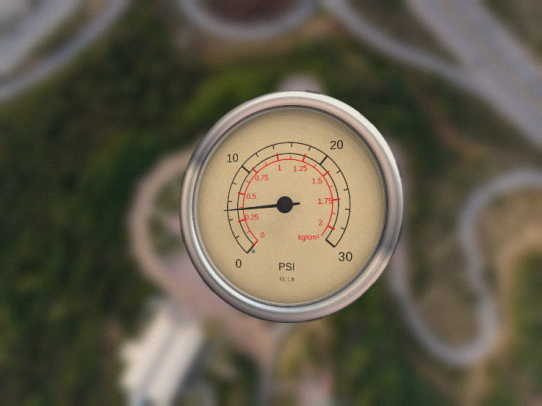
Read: 5,psi
